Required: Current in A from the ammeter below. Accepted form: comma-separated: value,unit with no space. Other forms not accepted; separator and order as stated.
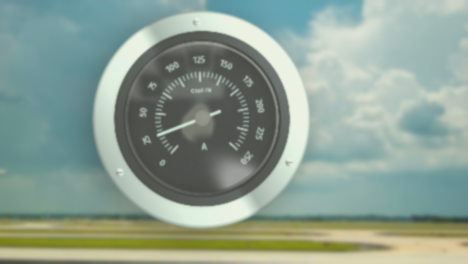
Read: 25,A
